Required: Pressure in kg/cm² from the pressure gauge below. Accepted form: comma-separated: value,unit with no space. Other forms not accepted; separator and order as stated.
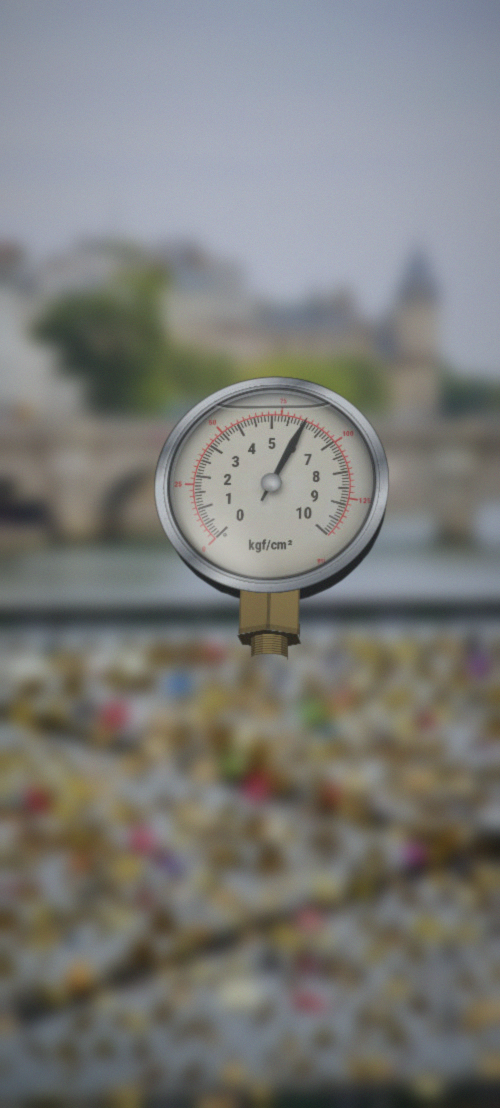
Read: 6,kg/cm²
